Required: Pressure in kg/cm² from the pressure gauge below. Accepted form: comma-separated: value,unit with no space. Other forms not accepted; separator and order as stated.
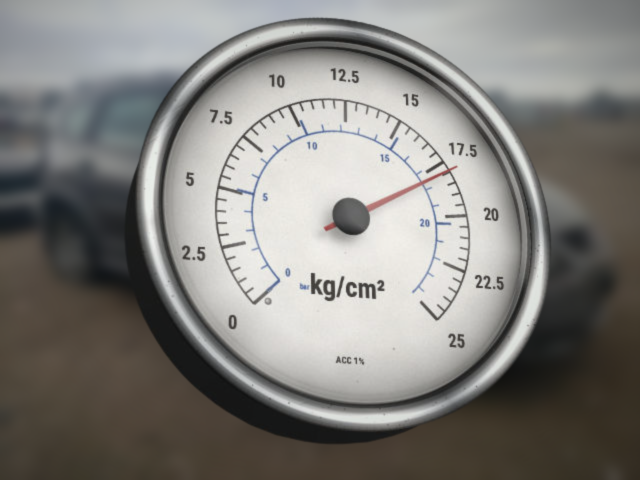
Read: 18,kg/cm²
